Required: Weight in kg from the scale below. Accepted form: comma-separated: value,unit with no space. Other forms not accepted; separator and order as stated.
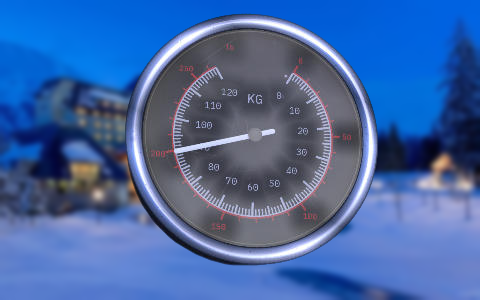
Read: 90,kg
